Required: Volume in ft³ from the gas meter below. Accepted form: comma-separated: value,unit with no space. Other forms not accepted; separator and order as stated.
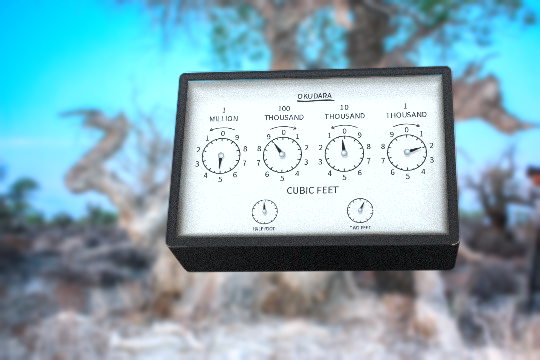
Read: 490200,ft³
